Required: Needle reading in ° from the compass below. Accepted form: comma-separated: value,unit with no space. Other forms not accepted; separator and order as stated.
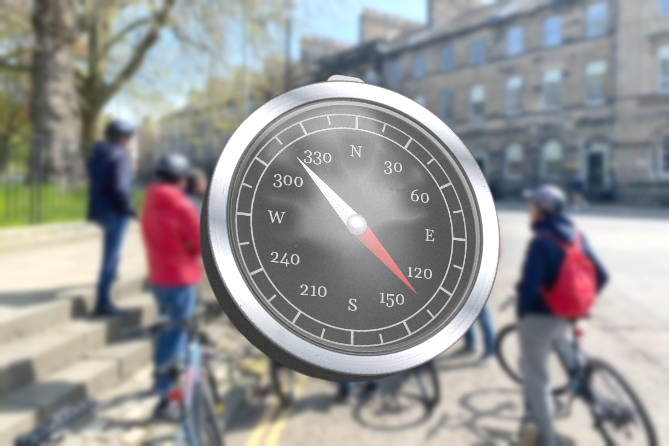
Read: 135,°
